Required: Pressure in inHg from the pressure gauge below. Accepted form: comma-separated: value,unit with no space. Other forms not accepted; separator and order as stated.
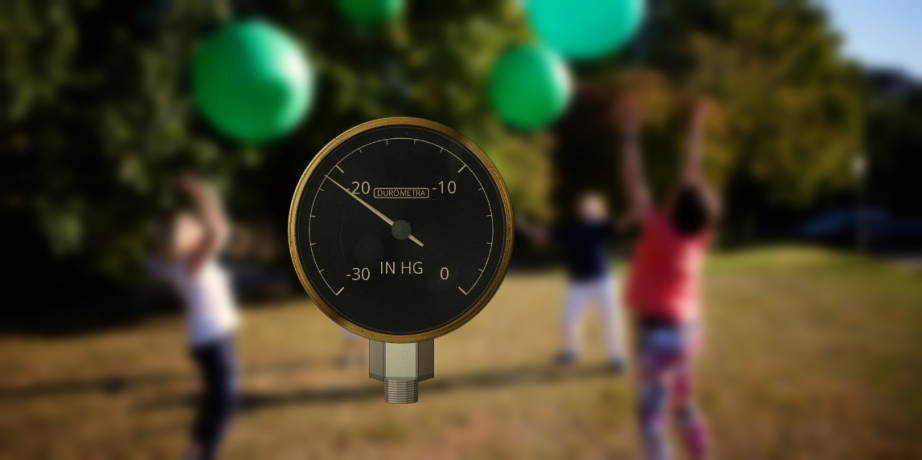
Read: -21,inHg
